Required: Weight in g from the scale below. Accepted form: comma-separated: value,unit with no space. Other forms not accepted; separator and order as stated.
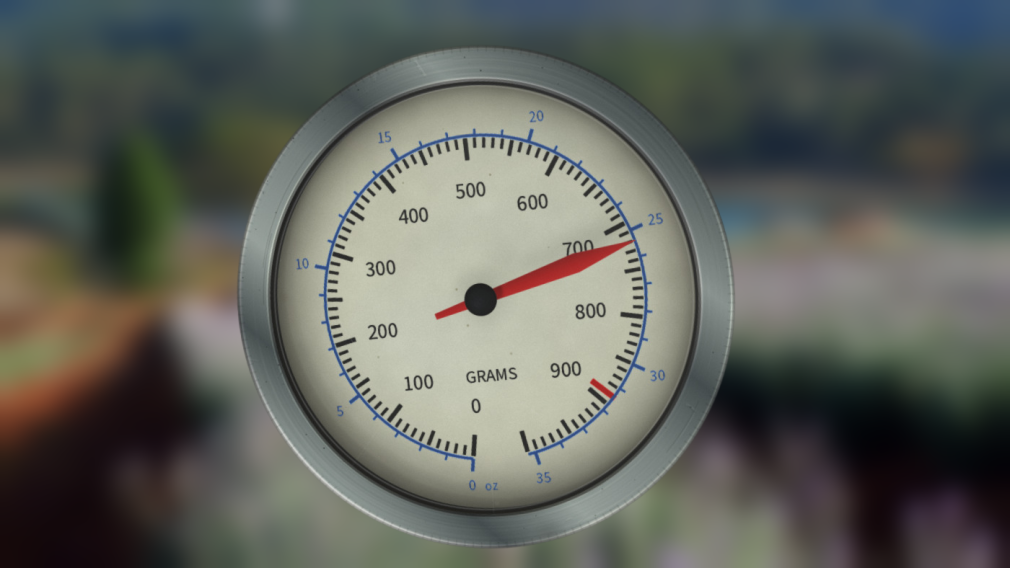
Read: 720,g
